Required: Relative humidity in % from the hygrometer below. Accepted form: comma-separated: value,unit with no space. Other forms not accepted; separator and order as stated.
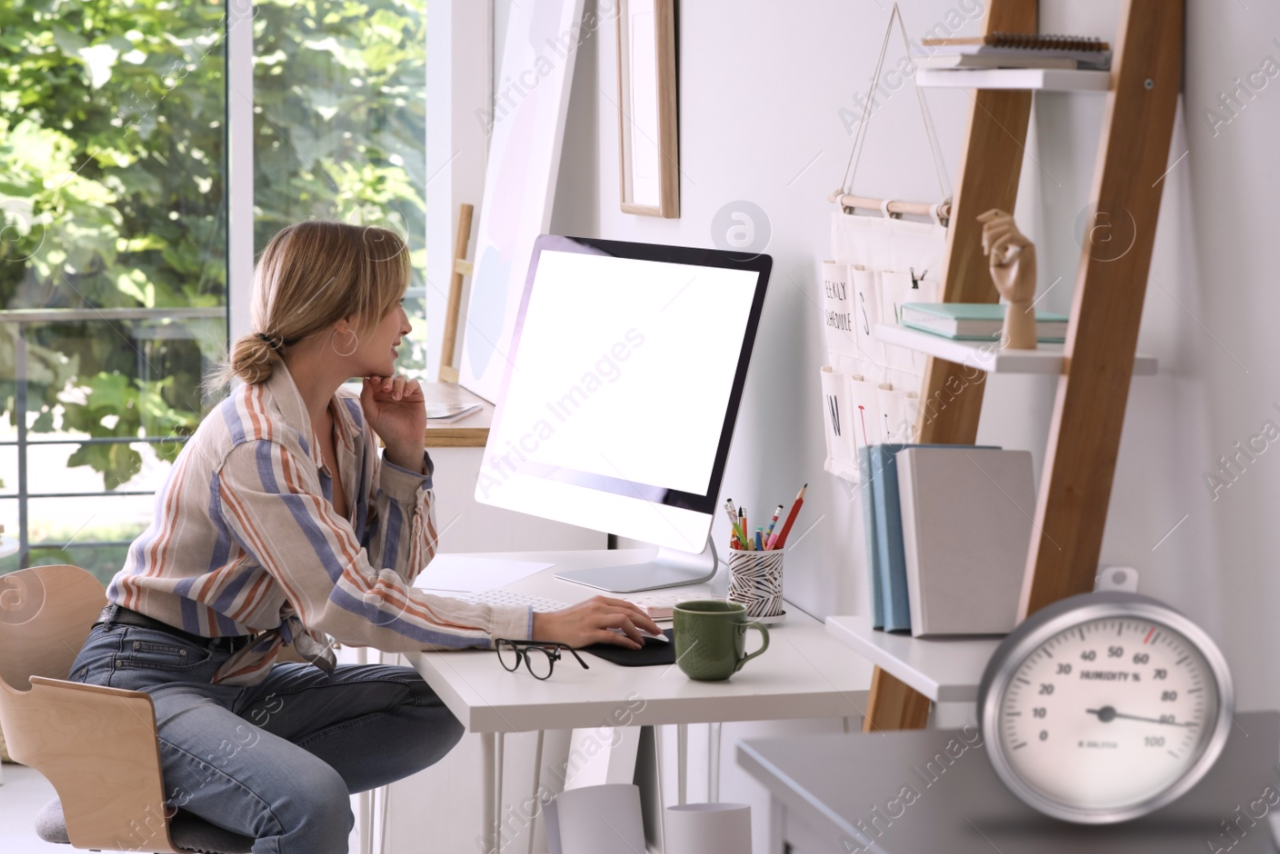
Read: 90,%
